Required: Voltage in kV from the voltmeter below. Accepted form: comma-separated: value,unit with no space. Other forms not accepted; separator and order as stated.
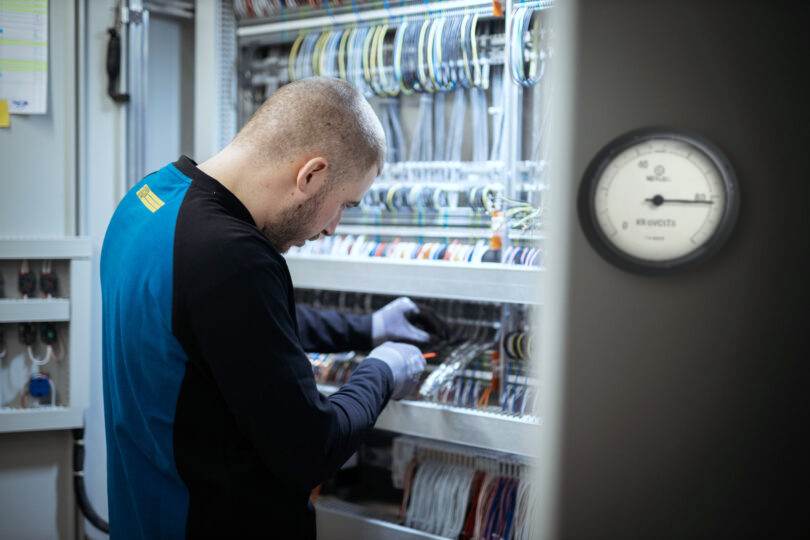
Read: 82.5,kV
